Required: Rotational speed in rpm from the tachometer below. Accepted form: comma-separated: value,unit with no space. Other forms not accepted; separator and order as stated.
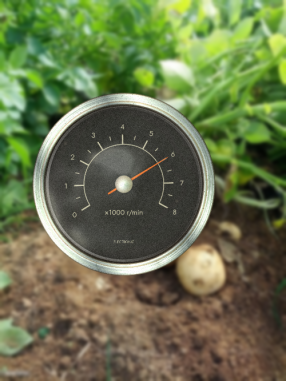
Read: 6000,rpm
